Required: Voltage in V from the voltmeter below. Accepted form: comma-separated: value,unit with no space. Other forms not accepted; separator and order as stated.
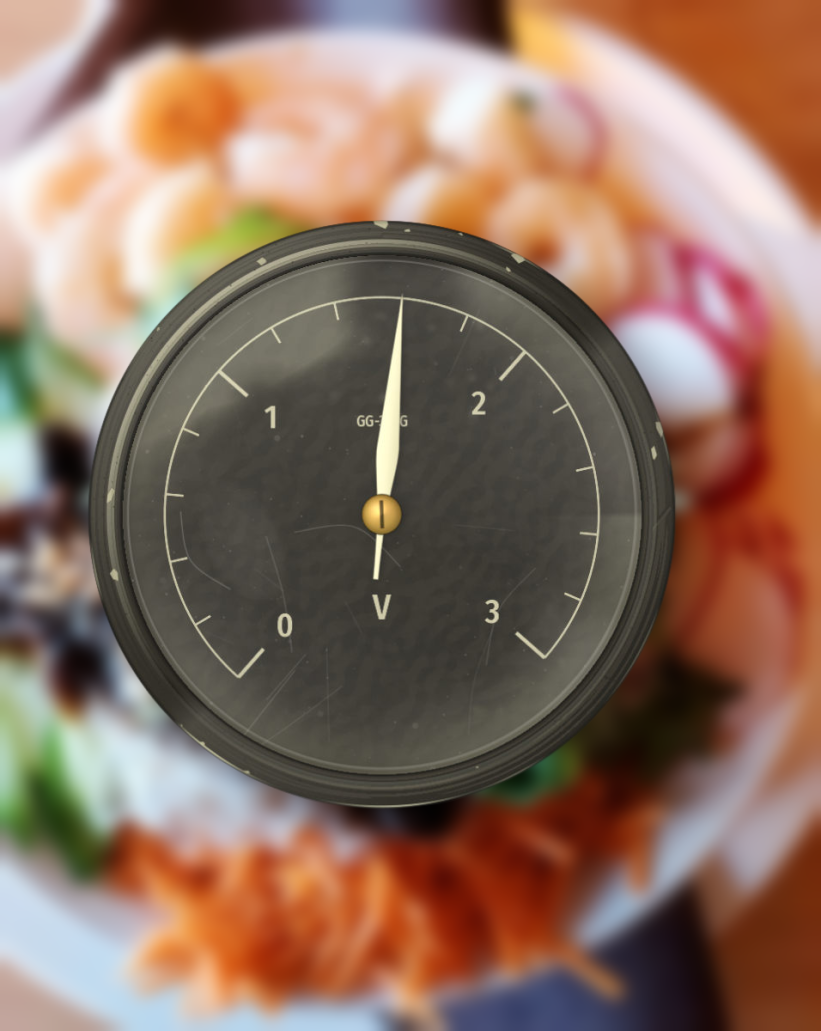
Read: 1.6,V
